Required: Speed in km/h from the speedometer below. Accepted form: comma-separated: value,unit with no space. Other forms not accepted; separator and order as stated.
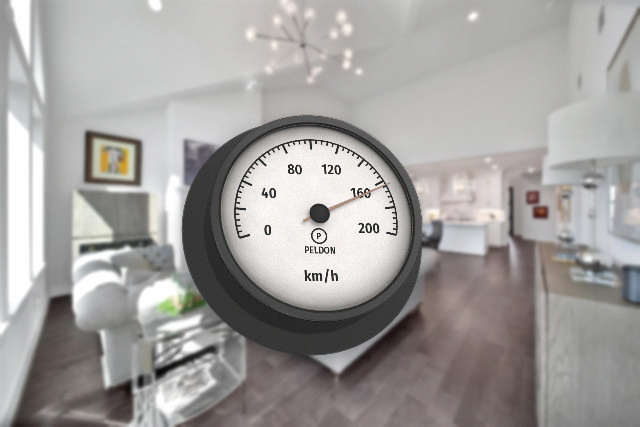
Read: 164,km/h
